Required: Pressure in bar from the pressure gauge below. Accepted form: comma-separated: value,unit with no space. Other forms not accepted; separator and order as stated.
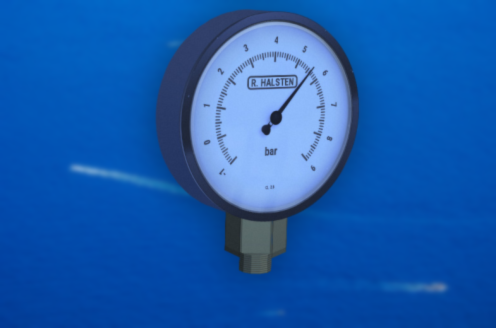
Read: 5.5,bar
